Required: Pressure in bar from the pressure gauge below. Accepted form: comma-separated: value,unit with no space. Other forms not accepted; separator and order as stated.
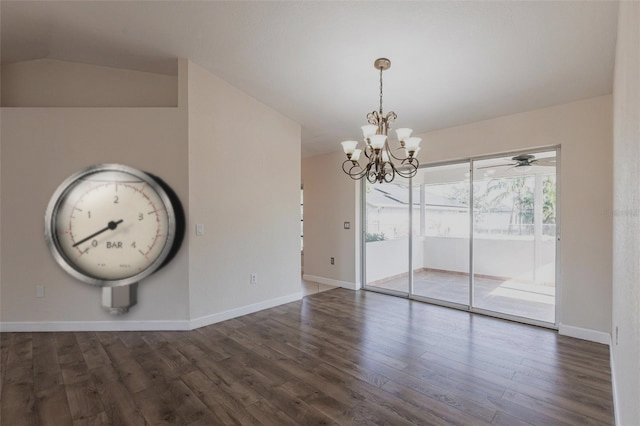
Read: 0.2,bar
